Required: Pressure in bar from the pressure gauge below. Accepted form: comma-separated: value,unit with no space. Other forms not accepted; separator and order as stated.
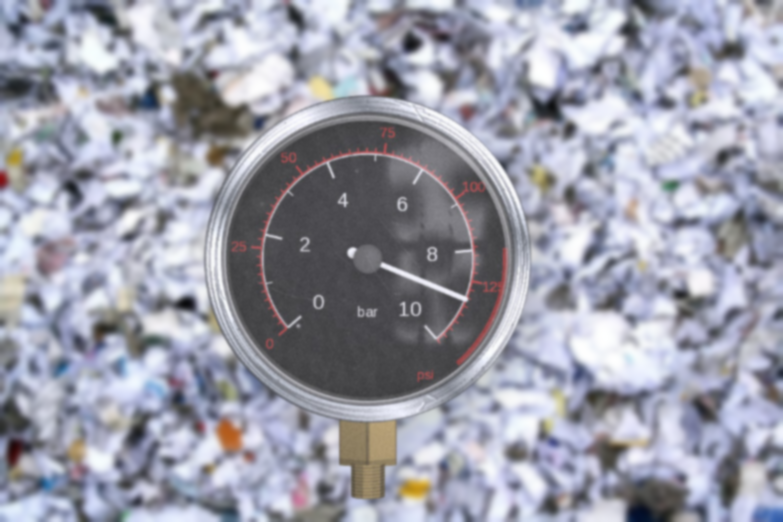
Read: 9,bar
